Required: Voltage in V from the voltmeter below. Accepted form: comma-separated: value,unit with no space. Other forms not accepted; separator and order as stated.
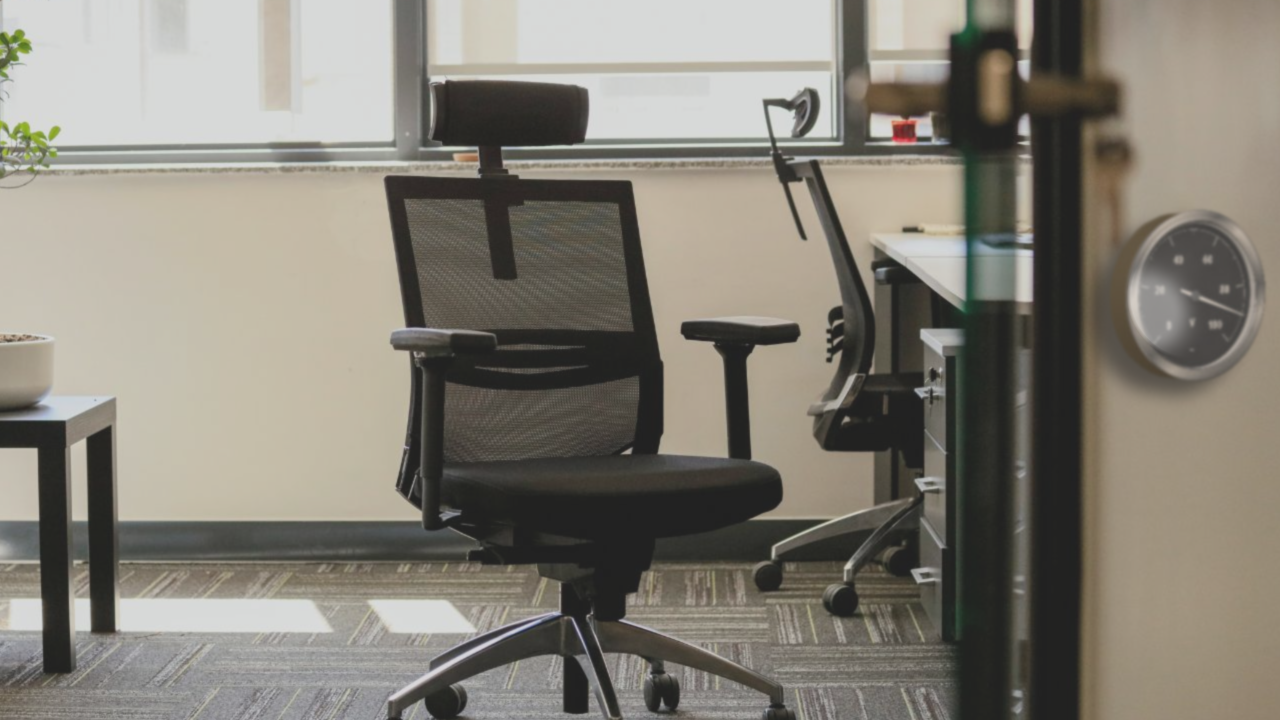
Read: 90,V
